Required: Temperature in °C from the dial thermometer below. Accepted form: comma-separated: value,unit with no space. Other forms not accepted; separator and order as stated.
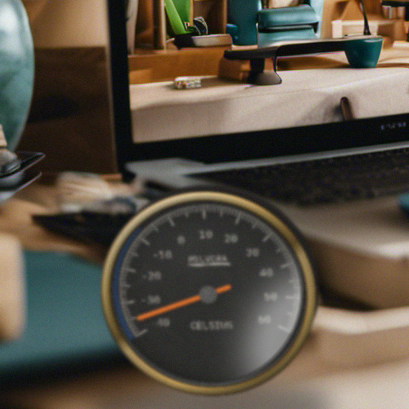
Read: -35,°C
